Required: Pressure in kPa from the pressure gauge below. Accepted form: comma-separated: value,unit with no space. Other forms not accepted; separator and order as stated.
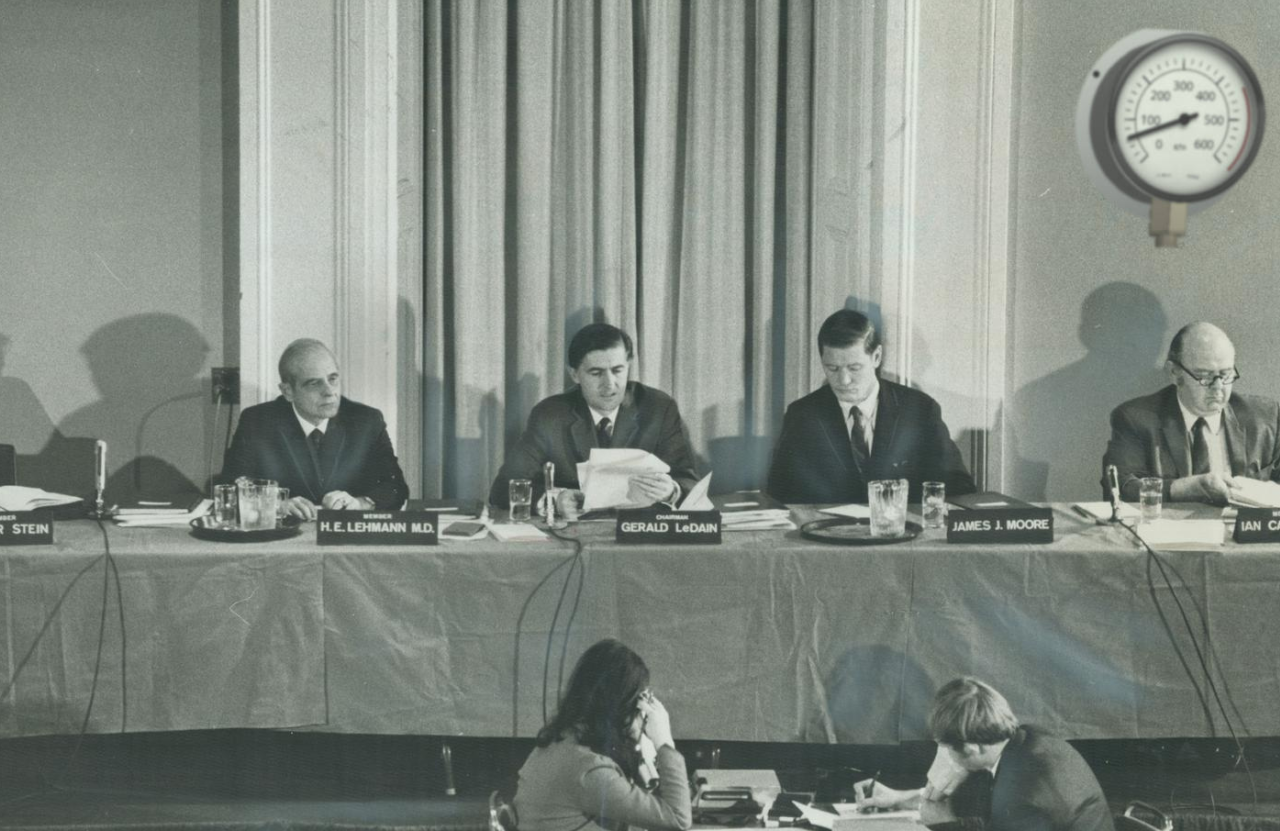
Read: 60,kPa
